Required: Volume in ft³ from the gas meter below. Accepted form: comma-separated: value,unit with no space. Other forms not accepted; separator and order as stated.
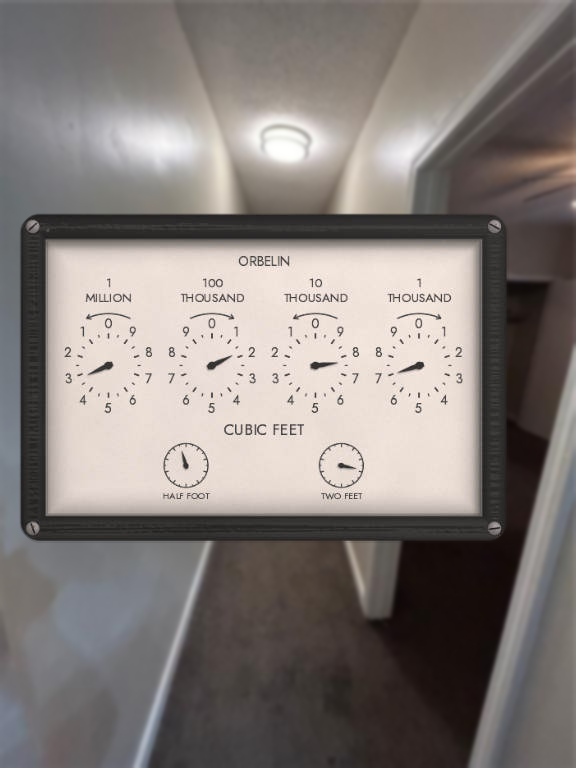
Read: 317700,ft³
